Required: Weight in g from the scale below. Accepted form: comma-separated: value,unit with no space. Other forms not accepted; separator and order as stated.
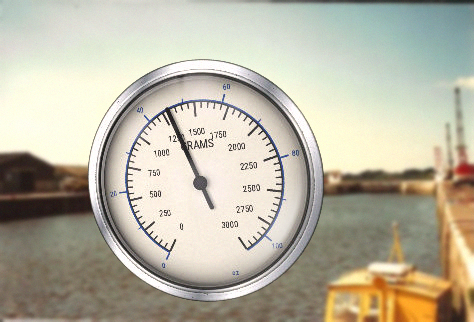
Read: 1300,g
